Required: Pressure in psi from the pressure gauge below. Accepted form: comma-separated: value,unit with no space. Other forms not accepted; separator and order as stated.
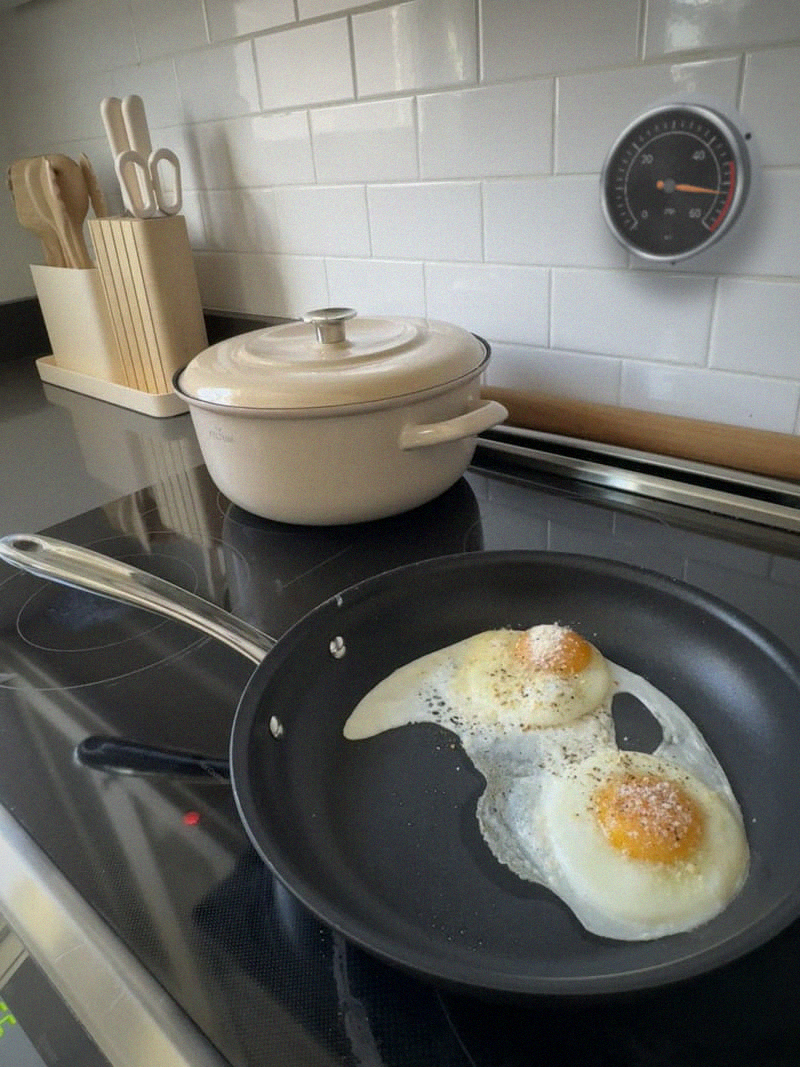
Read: 52,psi
